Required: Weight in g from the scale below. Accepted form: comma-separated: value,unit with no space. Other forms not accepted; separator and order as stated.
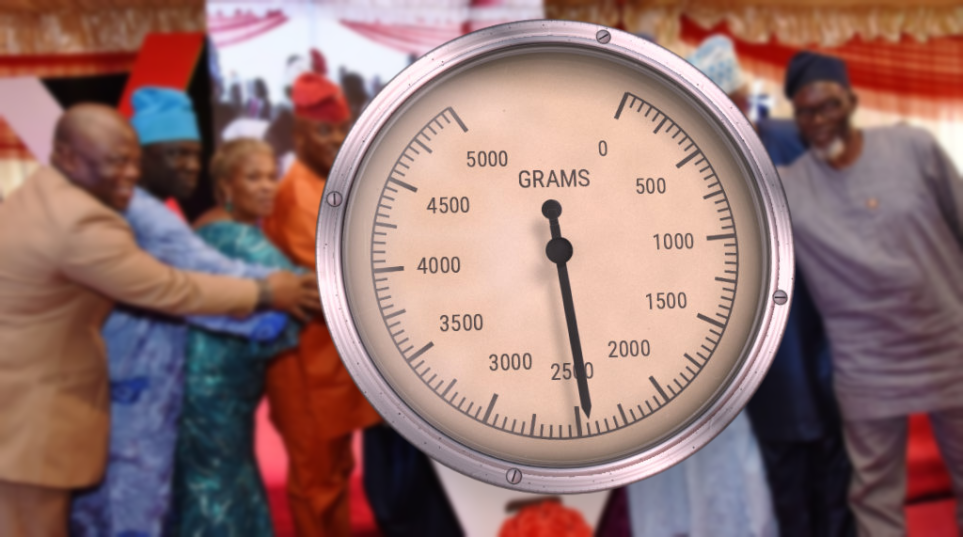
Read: 2450,g
